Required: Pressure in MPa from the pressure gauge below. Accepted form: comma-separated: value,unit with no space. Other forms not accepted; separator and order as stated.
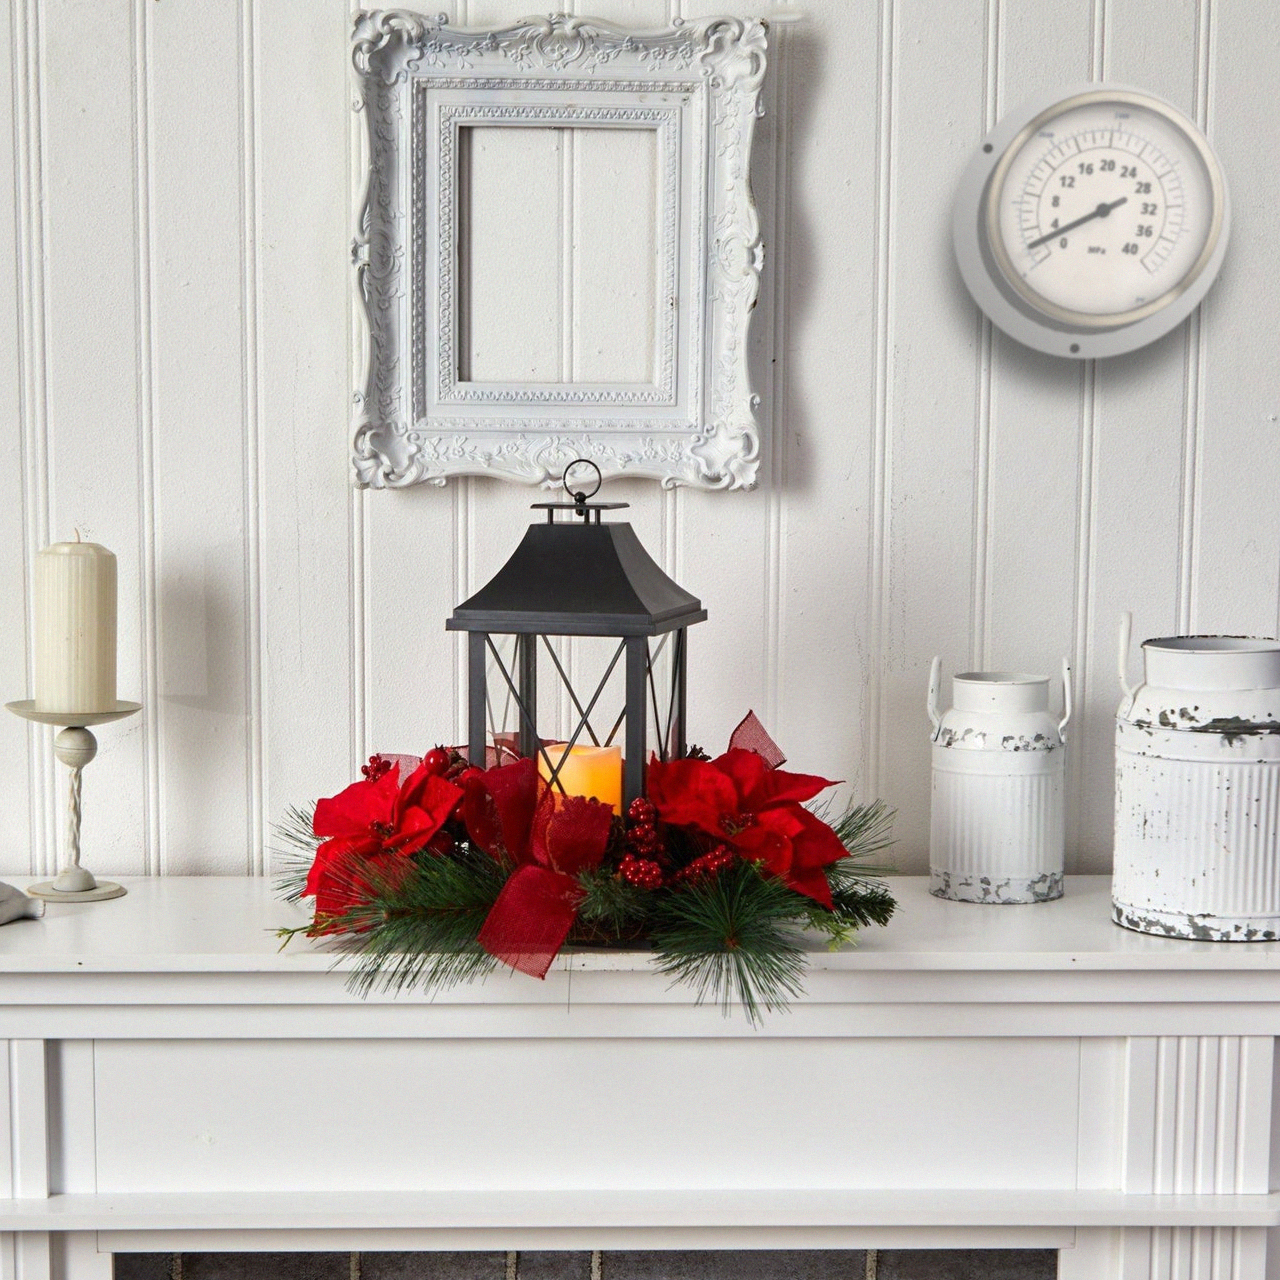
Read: 2,MPa
